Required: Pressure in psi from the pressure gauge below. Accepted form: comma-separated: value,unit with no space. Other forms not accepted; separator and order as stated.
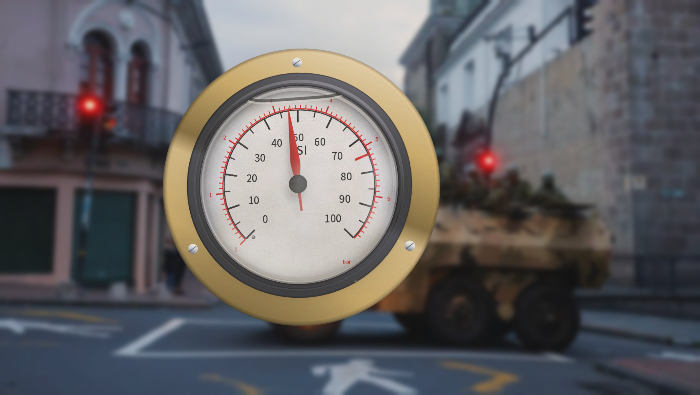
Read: 47.5,psi
